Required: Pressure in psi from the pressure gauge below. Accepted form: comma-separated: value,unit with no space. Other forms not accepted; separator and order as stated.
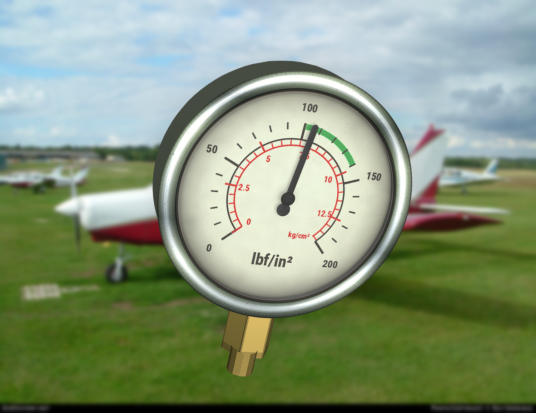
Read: 105,psi
